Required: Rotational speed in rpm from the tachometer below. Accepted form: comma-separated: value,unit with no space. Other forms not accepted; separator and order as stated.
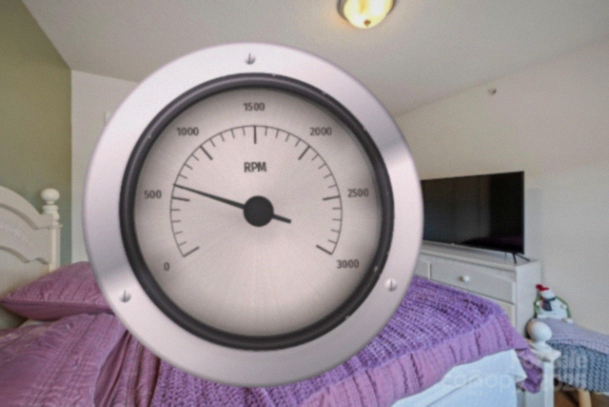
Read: 600,rpm
